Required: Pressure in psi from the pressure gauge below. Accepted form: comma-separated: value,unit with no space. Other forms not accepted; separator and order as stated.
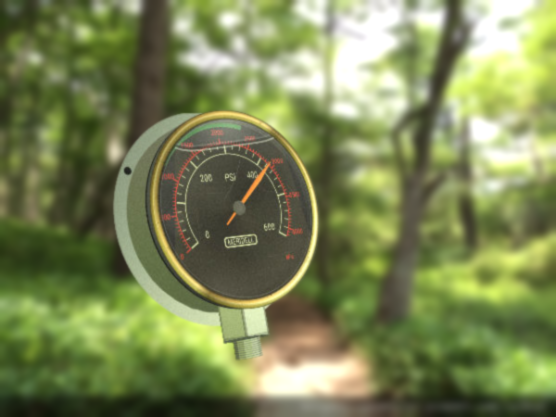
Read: 420,psi
